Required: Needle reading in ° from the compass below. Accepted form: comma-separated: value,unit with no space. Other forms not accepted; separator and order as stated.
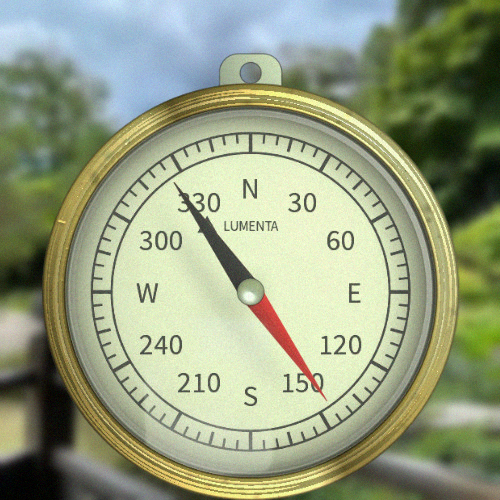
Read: 145,°
